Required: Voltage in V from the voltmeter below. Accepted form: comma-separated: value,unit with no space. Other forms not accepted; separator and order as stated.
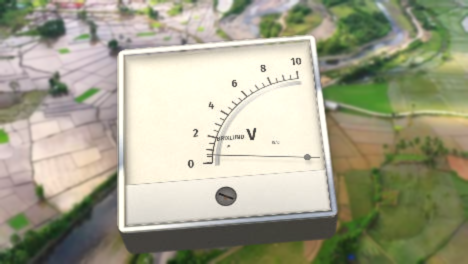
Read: 0.5,V
